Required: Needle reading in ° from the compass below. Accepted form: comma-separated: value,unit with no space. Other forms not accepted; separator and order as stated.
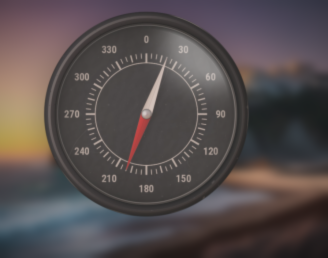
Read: 200,°
